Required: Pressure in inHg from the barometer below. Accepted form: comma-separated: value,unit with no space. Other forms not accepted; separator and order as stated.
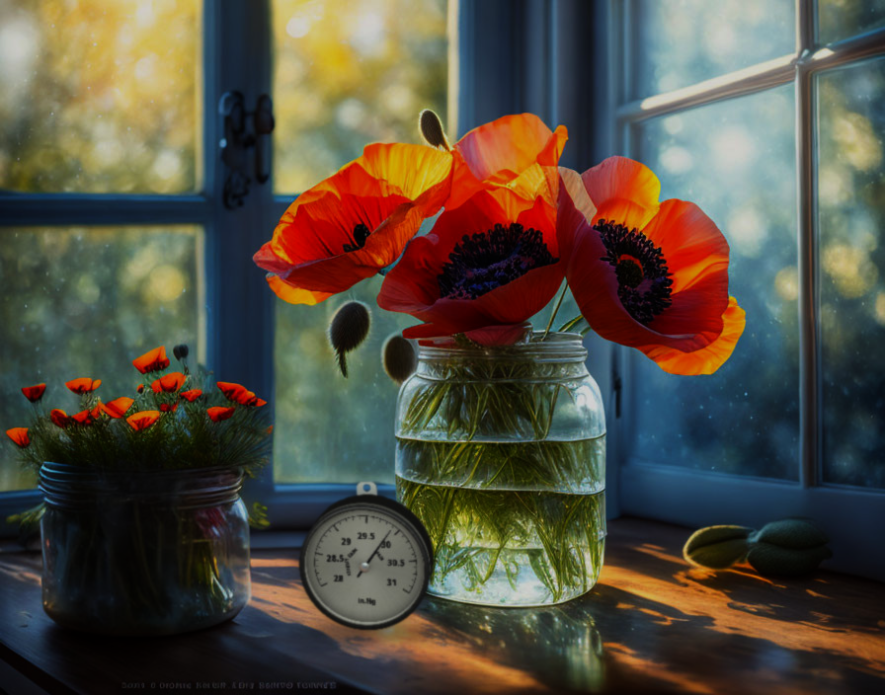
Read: 29.9,inHg
